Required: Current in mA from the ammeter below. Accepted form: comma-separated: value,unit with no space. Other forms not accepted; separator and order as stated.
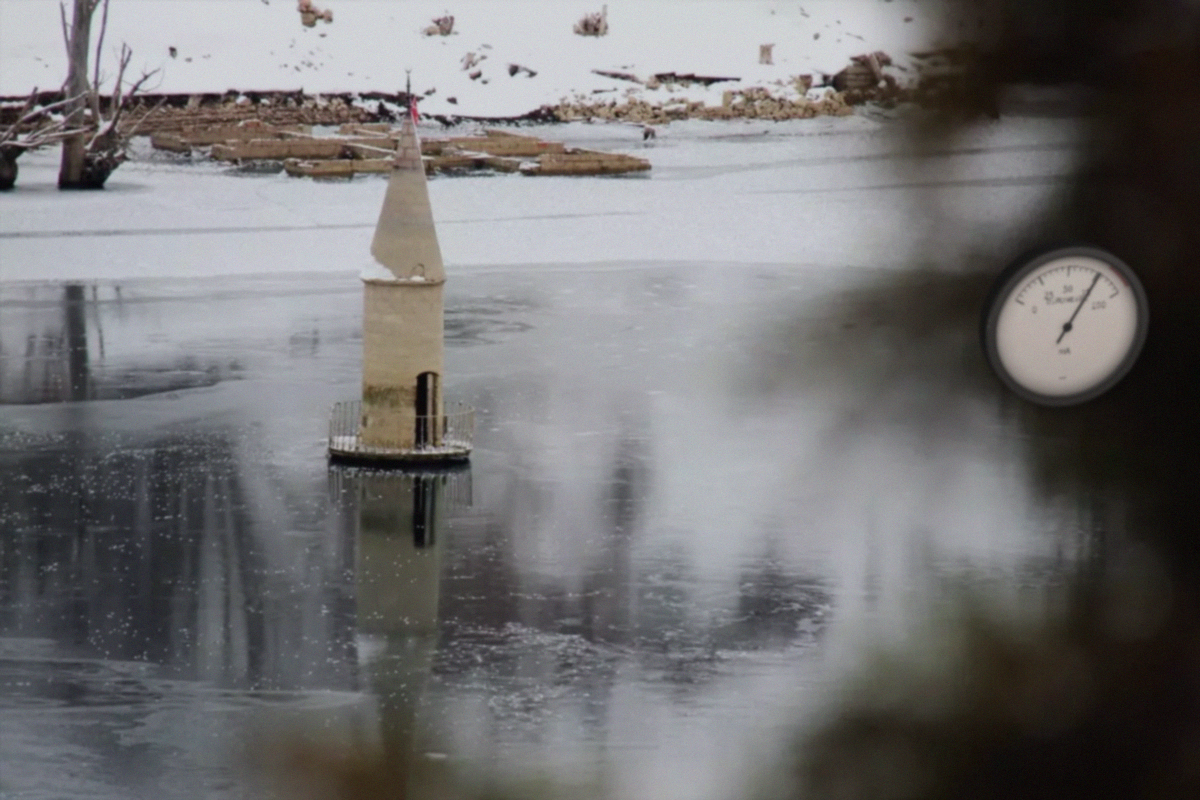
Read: 75,mA
